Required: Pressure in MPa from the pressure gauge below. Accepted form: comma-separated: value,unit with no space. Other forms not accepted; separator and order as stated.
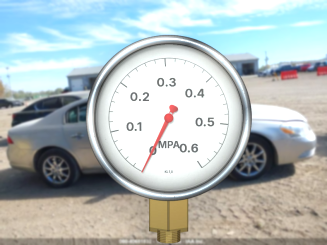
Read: 0,MPa
